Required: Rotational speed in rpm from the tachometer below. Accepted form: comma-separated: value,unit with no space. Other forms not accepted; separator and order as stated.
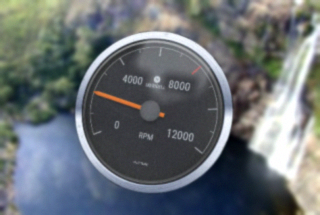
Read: 2000,rpm
